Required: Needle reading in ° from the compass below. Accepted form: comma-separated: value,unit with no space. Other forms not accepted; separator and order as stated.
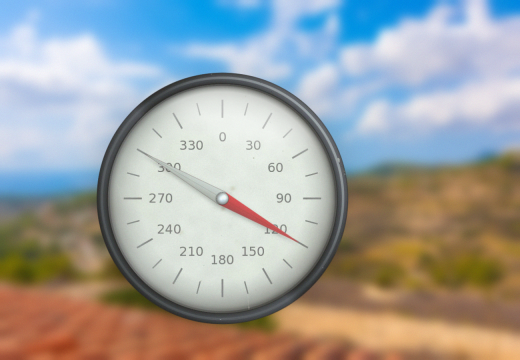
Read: 120,°
